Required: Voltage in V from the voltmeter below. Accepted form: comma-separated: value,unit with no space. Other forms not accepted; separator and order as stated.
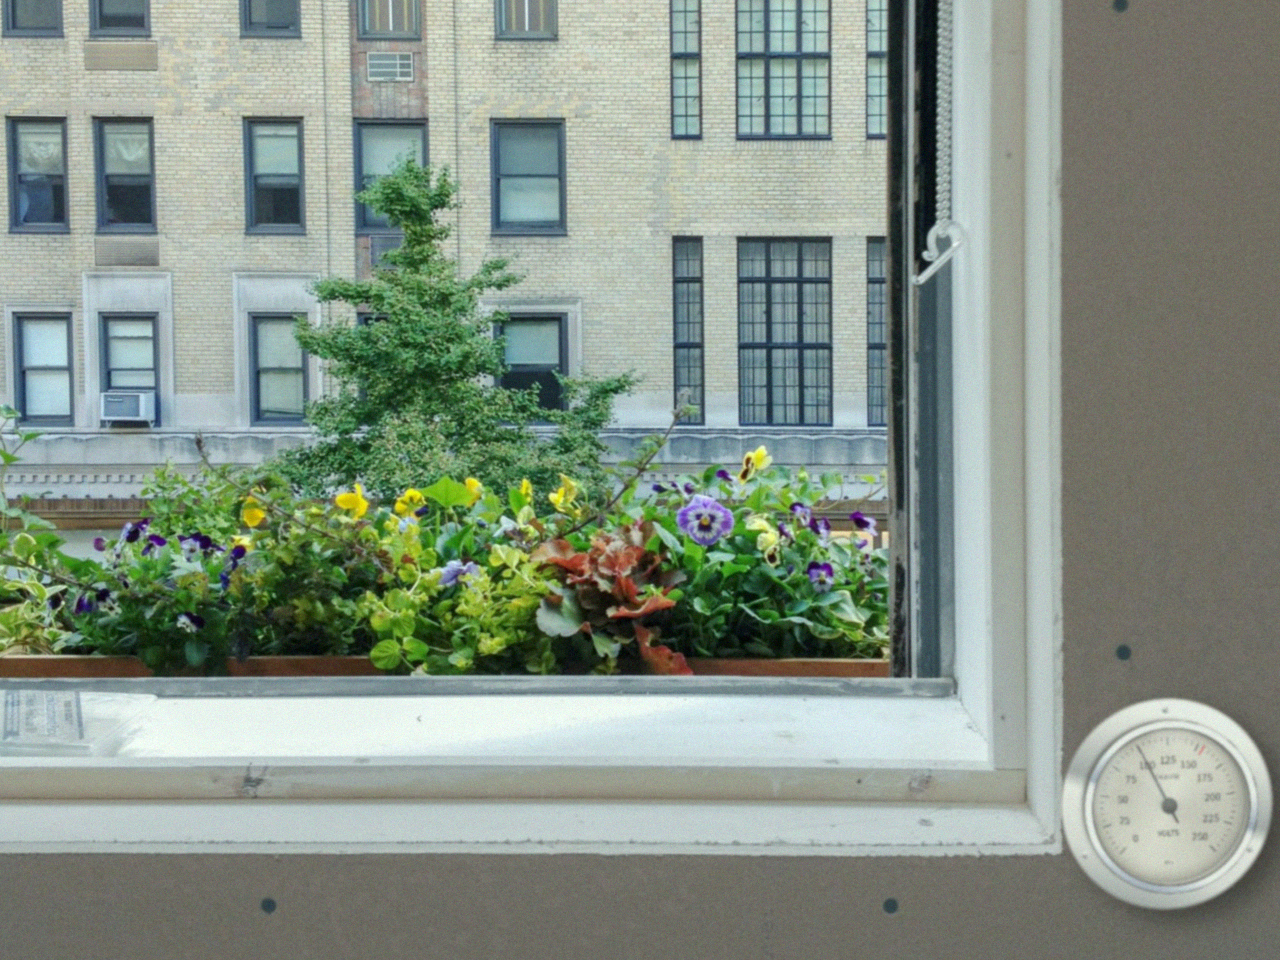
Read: 100,V
